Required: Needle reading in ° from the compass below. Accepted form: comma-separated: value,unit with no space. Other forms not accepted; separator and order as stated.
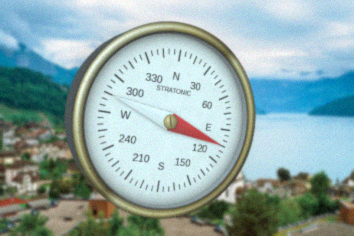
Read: 105,°
